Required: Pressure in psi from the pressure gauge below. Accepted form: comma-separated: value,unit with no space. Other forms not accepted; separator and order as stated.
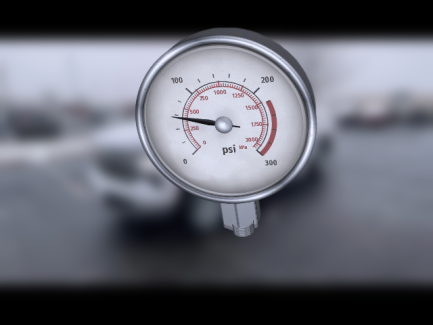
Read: 60,psi
